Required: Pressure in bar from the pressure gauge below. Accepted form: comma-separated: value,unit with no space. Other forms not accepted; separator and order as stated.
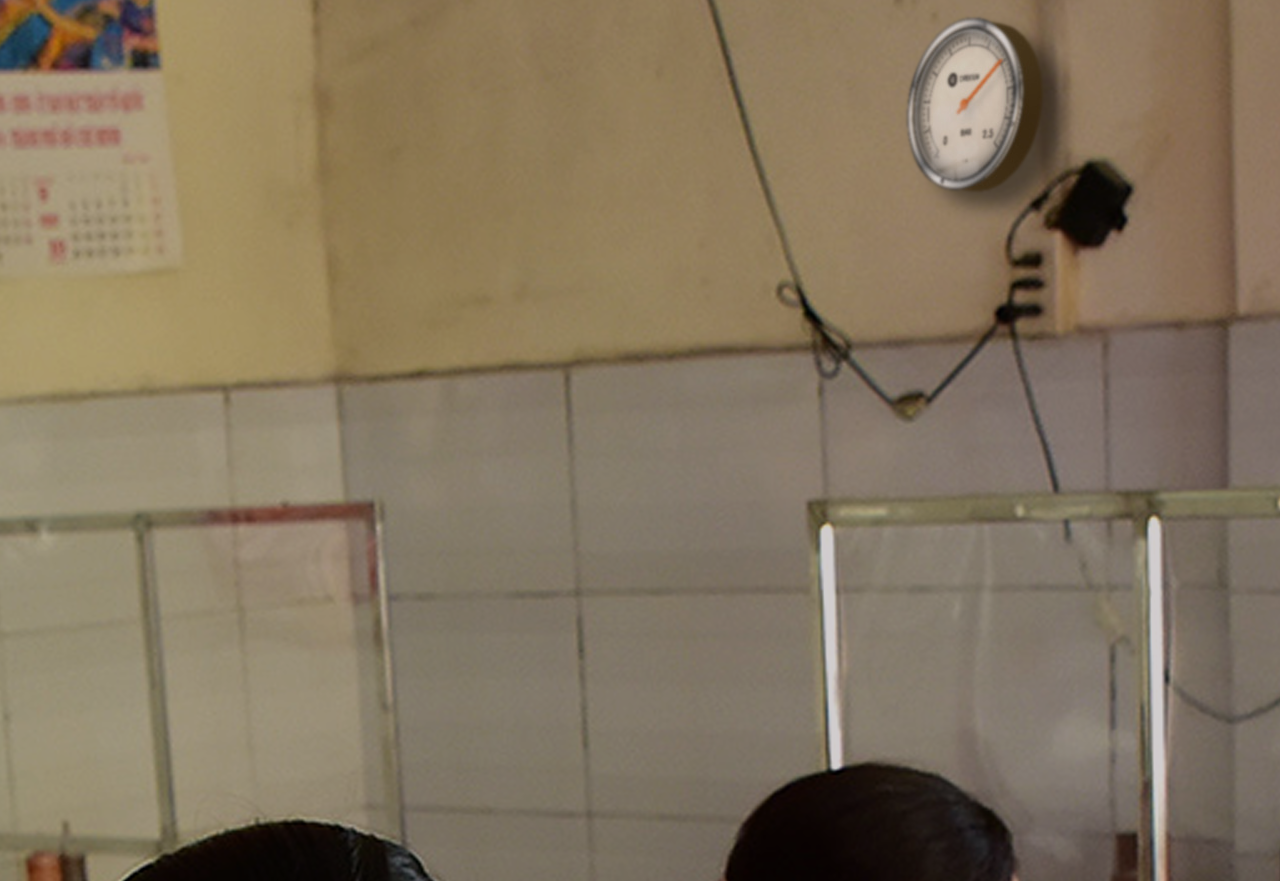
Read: 1.75,bar
